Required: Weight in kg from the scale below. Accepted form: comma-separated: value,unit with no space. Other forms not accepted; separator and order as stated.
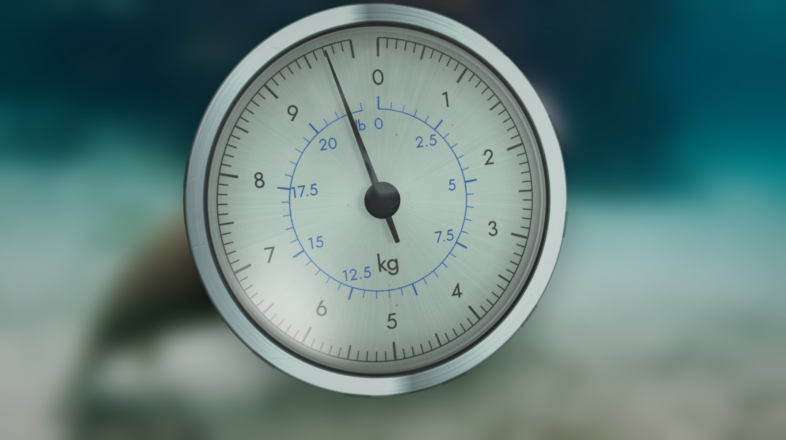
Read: 9.7,kg
